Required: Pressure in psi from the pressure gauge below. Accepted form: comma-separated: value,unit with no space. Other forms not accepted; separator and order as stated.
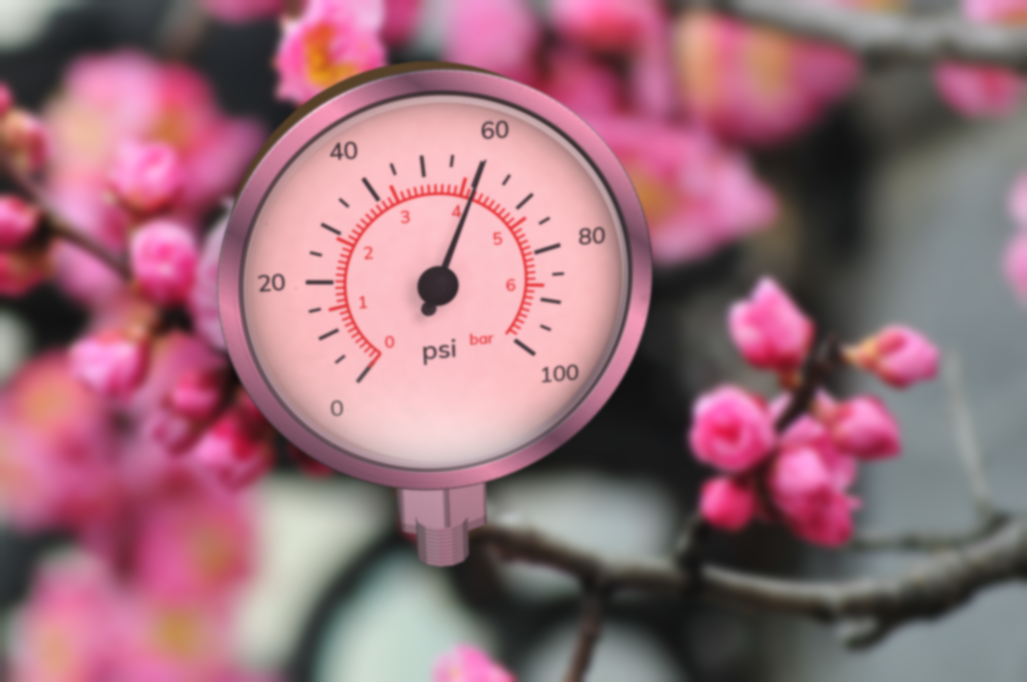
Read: 60,psi
